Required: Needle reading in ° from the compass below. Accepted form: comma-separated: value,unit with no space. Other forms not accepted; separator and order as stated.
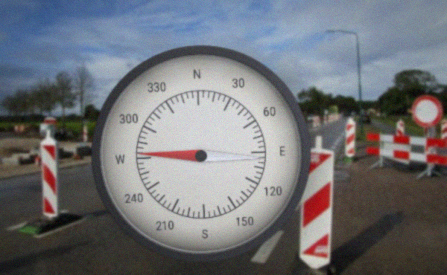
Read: 275,°
